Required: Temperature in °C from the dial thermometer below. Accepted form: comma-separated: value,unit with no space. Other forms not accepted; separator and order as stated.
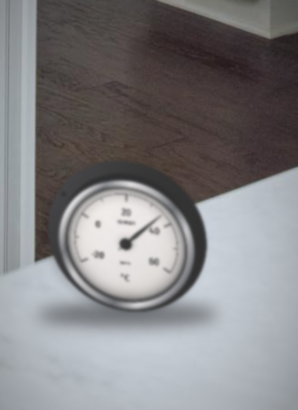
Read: 35,°C
